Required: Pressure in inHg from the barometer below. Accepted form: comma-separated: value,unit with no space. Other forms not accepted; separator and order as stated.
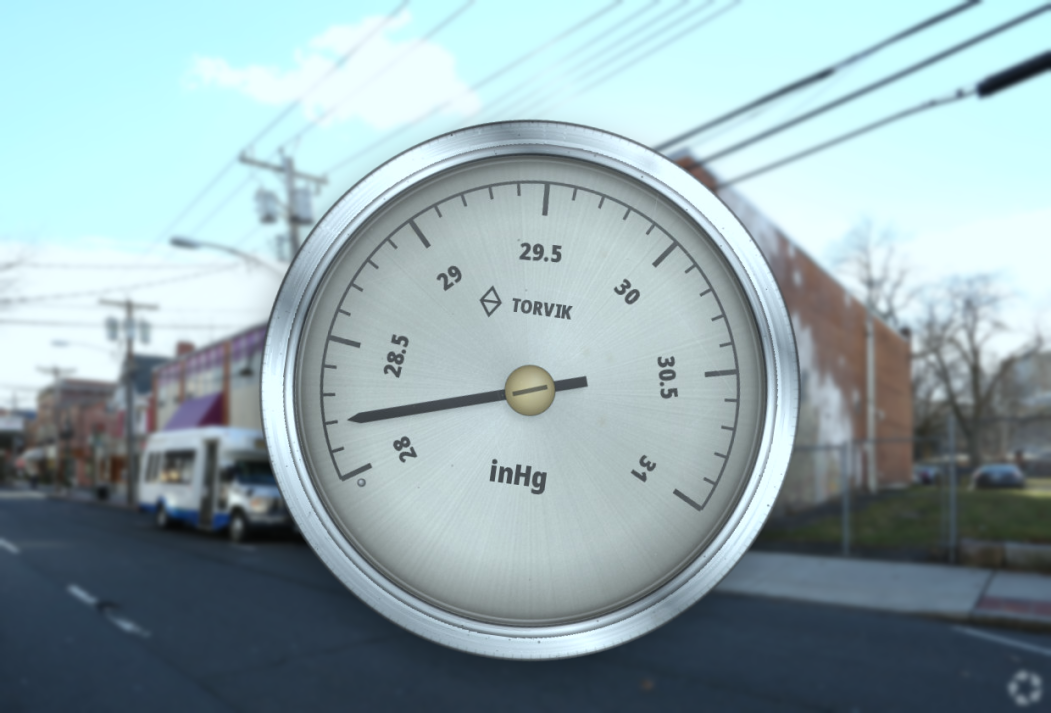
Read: 28.2,inHg
